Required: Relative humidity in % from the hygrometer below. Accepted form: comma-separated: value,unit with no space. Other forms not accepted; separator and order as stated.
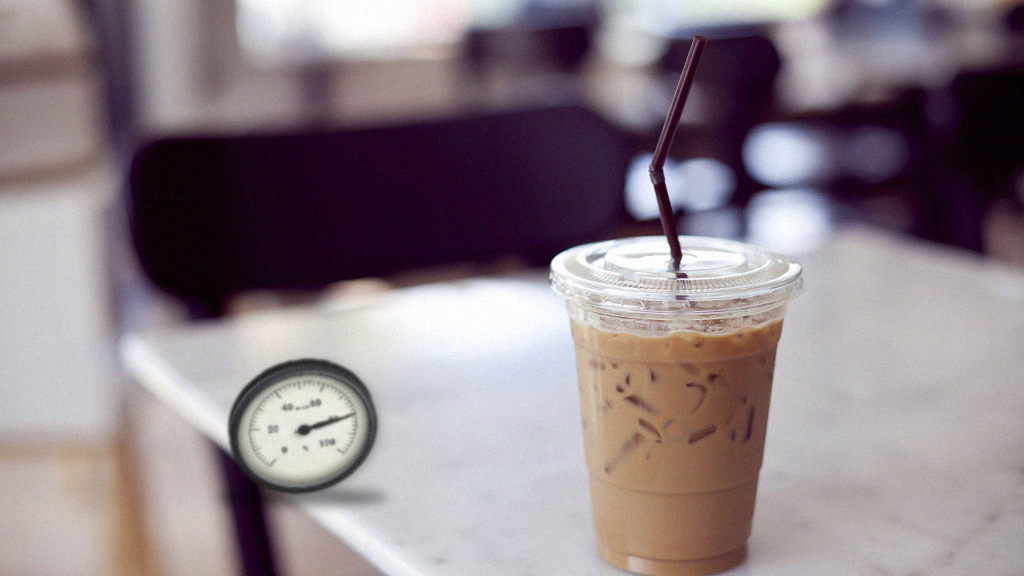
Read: 80,%
